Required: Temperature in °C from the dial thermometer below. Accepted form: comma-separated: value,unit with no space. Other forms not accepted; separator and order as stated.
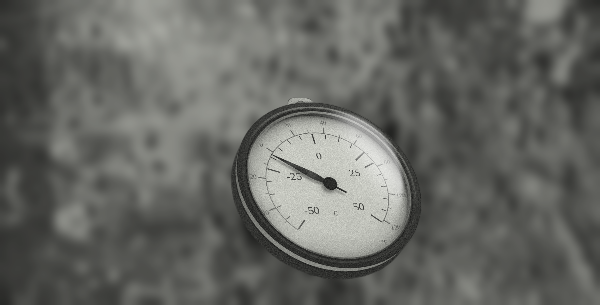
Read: -20,°C
